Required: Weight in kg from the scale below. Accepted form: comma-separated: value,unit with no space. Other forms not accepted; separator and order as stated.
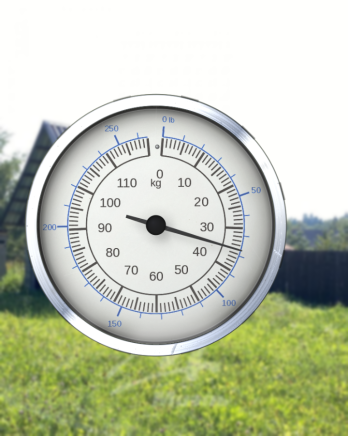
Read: 35,kg
